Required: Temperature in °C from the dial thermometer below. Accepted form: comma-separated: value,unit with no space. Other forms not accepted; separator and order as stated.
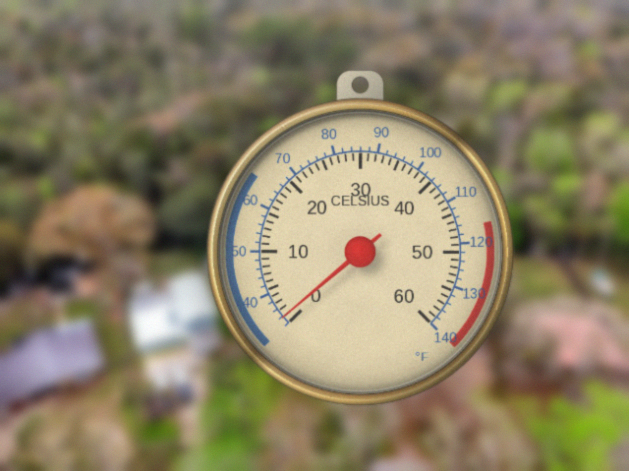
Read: 1,°C
